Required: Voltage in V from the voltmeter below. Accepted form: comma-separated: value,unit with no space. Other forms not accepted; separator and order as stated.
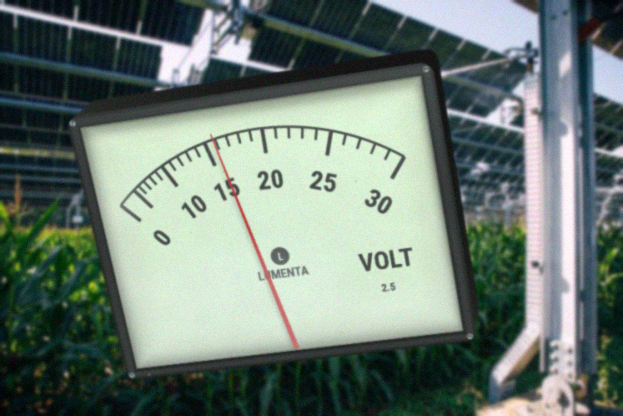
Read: 16,V
